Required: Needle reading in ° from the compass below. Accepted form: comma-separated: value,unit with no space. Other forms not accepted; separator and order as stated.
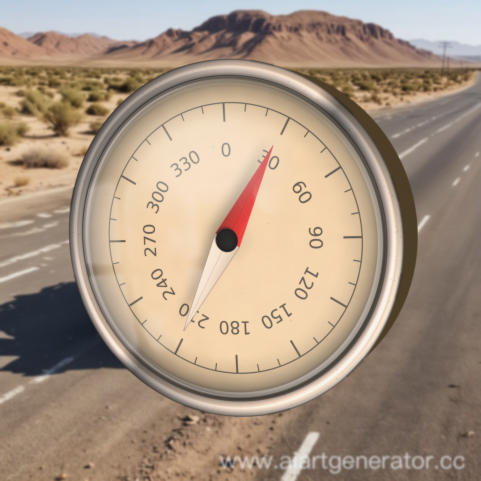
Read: 30,°
